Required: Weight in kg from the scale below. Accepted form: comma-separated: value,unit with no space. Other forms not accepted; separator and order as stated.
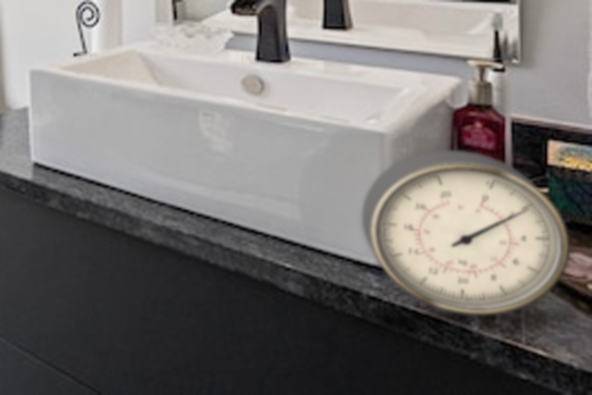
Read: 2,kg
